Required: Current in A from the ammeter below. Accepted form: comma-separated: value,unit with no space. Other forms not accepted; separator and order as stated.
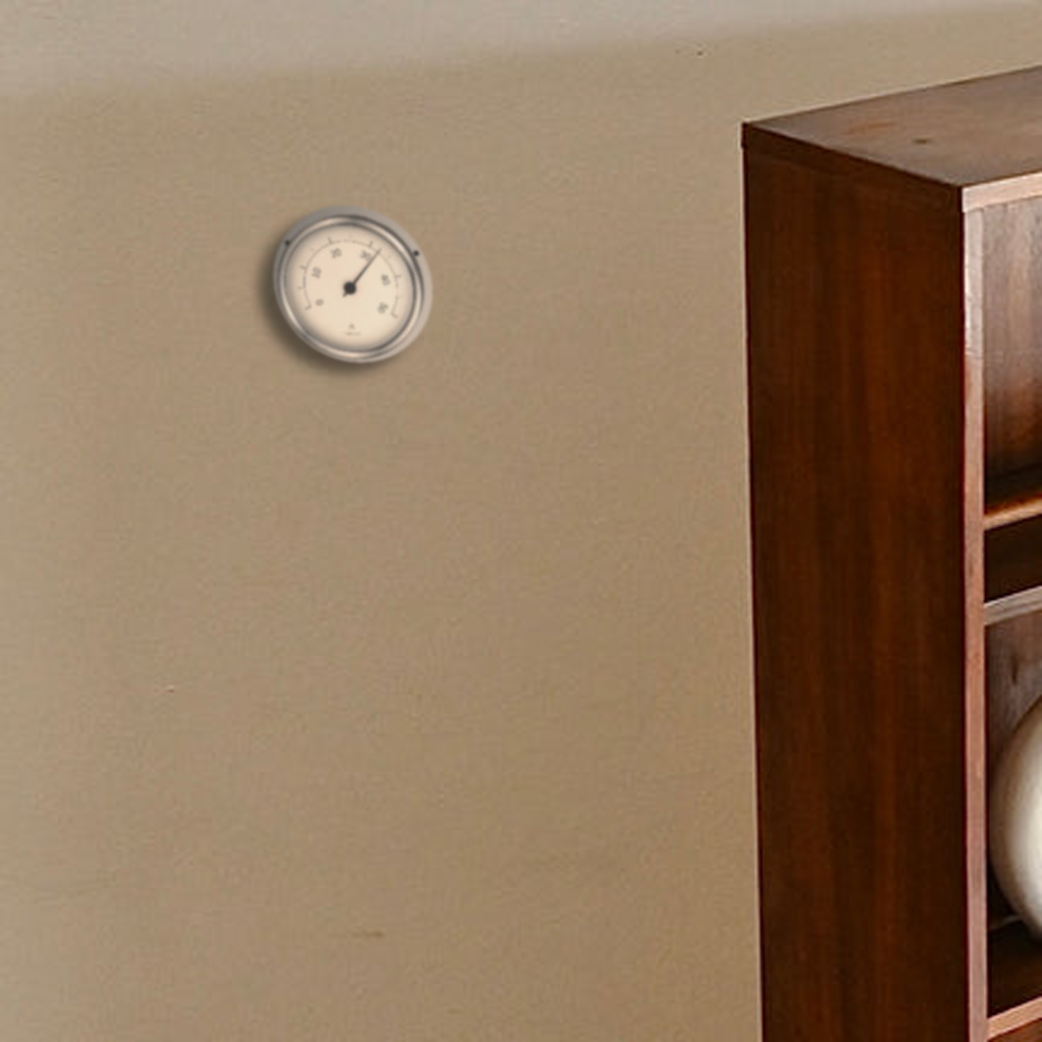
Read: 32.5,A
